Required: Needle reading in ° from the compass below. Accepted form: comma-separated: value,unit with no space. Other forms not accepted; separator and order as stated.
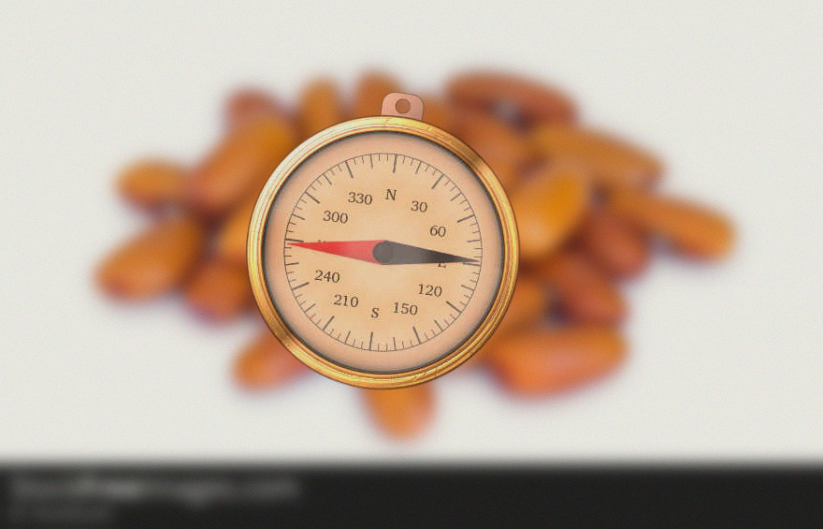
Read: 267.5,°
